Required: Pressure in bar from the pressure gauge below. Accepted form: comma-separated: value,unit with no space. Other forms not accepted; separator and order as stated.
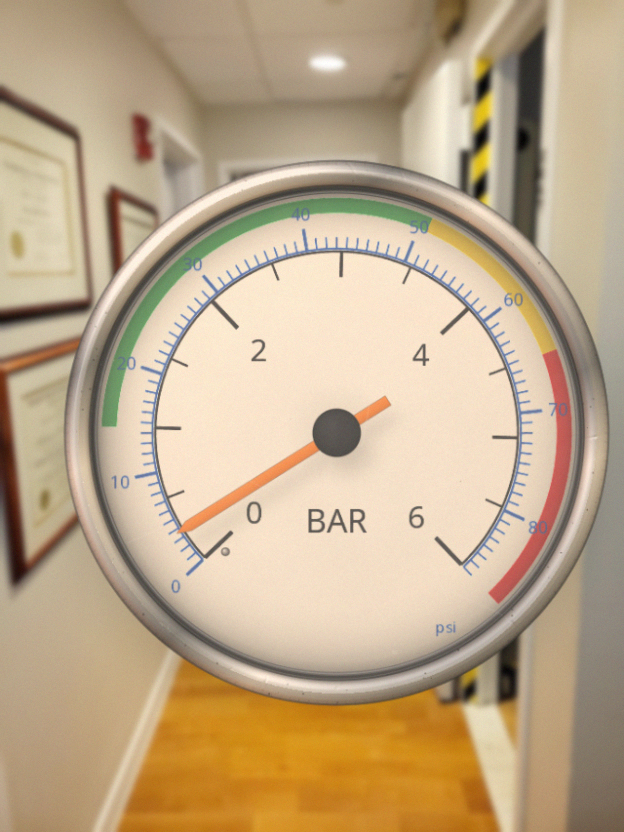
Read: 0.25,bar
